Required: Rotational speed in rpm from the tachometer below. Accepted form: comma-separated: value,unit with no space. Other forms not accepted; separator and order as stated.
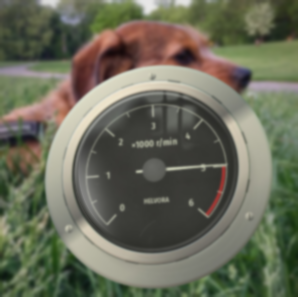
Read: 5000,rpm
